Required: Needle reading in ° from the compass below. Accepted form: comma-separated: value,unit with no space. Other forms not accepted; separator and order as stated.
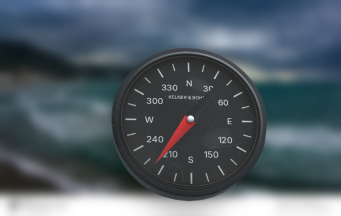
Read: 217.5,°
